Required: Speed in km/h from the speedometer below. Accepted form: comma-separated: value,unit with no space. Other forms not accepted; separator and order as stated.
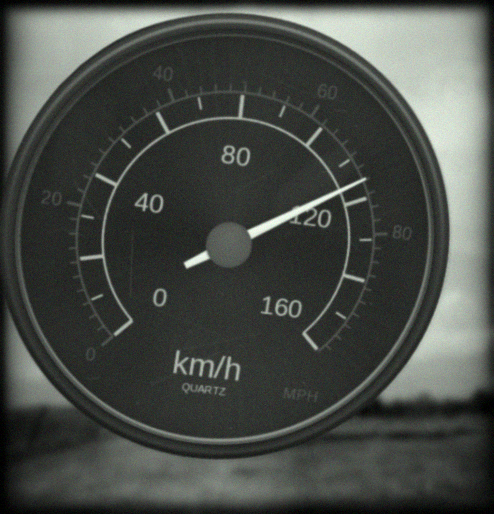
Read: 115,km/h
